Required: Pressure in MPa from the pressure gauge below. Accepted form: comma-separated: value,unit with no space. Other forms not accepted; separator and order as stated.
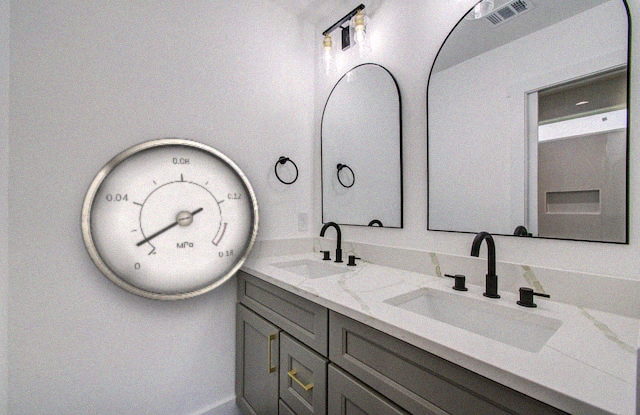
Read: 0.01,MPa
